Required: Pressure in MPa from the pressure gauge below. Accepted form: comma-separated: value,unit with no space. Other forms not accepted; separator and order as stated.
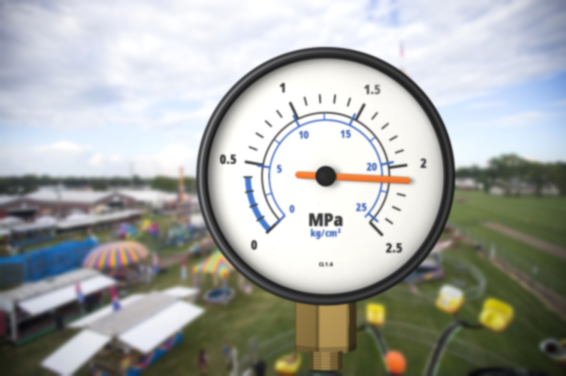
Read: 2.1,MPa
